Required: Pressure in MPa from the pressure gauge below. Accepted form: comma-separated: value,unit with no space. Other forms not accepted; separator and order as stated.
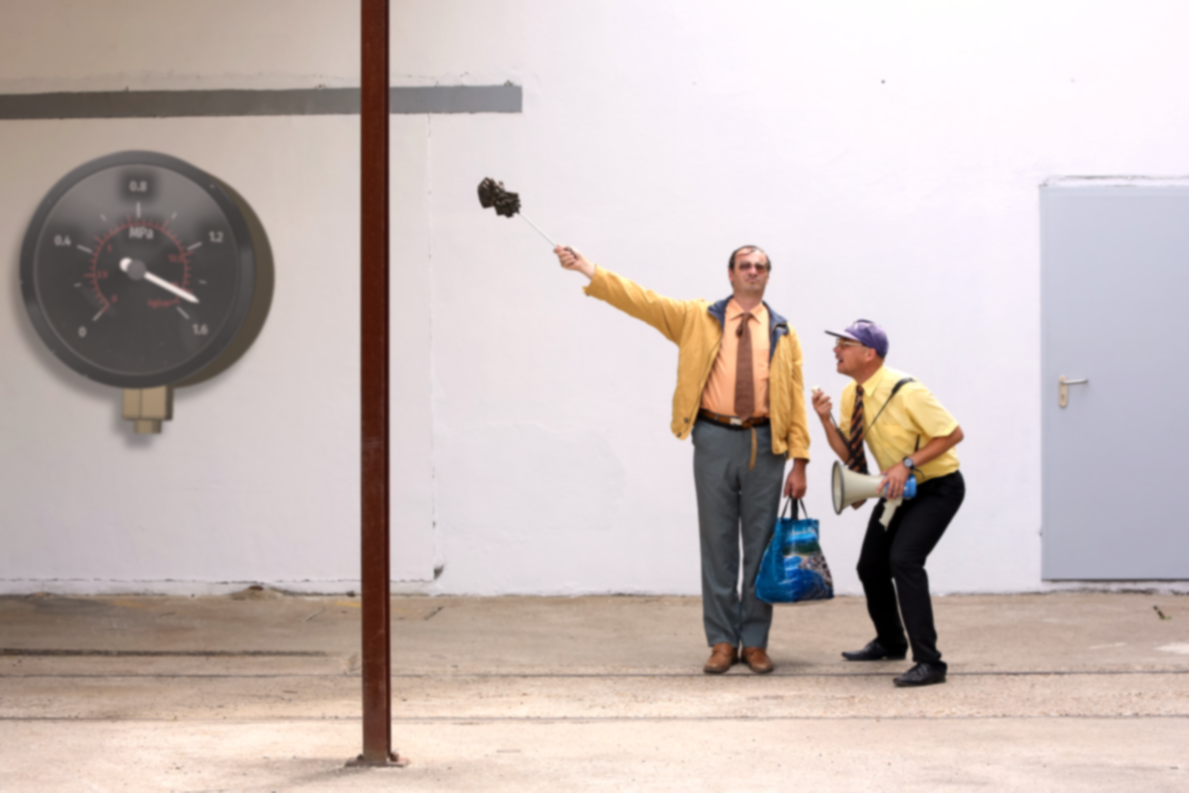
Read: 1.5,MPa
